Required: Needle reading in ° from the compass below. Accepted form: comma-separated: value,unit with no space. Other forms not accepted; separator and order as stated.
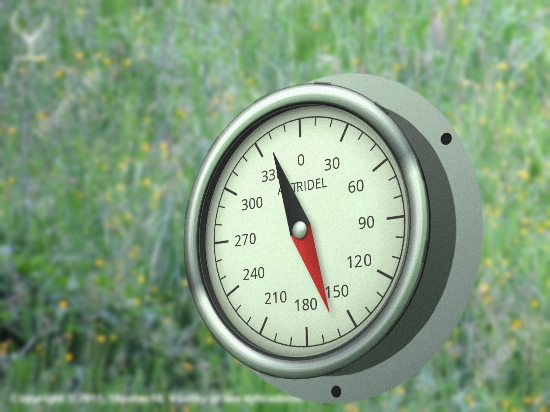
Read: 160,°
